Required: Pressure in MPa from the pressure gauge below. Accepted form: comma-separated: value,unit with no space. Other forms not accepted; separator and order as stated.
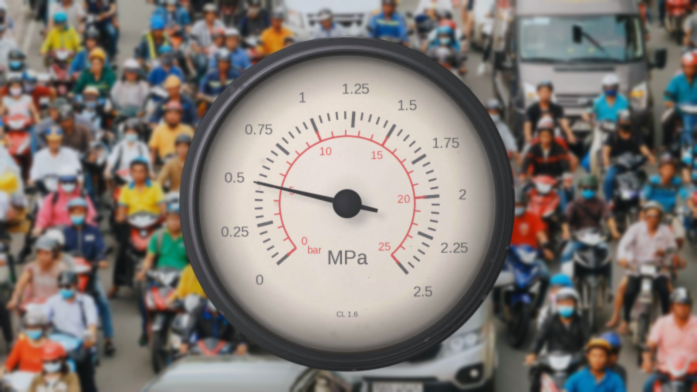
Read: 0.5,MPa
